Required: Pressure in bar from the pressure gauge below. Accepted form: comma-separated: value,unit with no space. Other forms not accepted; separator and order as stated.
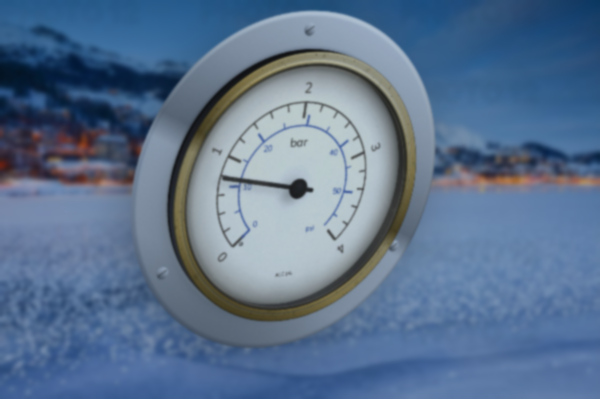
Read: 0.8,bar
